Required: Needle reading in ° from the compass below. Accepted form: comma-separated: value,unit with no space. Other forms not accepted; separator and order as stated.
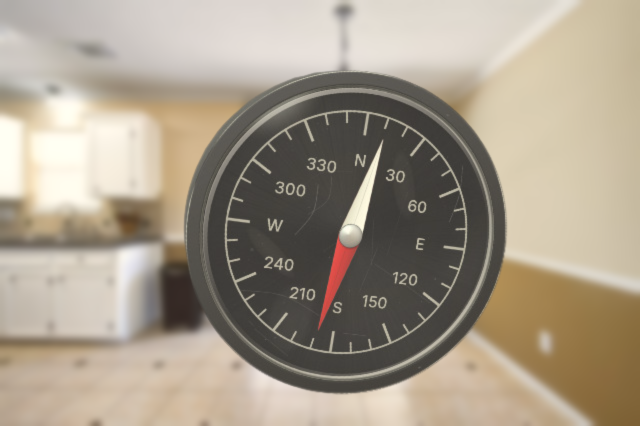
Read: 190,°
